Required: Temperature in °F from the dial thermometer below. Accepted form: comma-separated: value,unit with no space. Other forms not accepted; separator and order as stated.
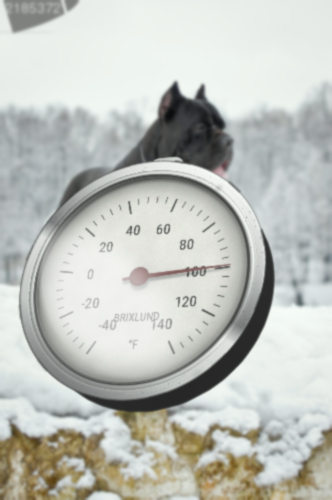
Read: 100,°F
